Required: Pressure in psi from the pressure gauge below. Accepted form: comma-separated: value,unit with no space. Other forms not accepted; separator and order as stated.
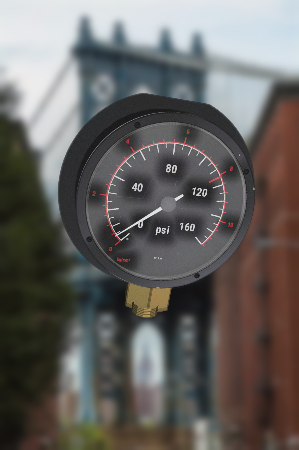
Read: 5,psi
